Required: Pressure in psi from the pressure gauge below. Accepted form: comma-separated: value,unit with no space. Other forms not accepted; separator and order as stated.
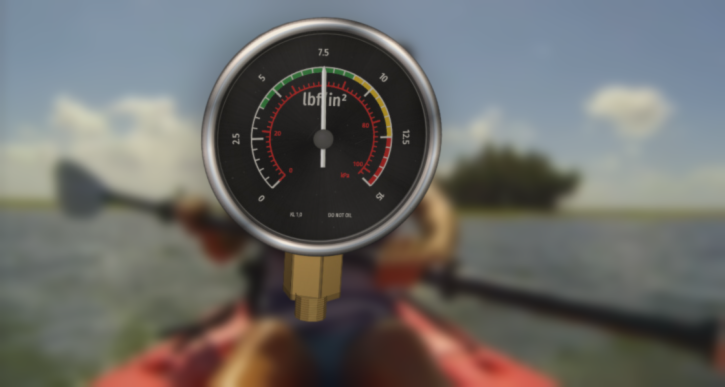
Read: 7.5,psi
